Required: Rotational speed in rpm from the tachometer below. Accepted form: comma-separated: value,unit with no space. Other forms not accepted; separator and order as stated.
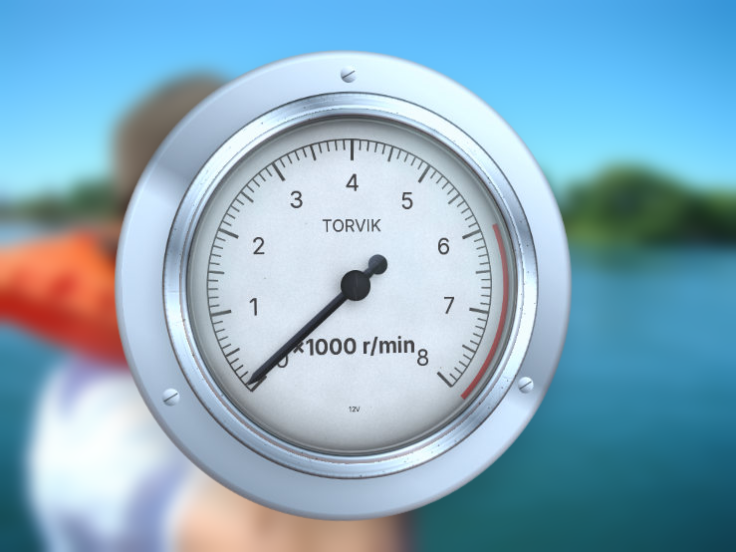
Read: 100,rpm
